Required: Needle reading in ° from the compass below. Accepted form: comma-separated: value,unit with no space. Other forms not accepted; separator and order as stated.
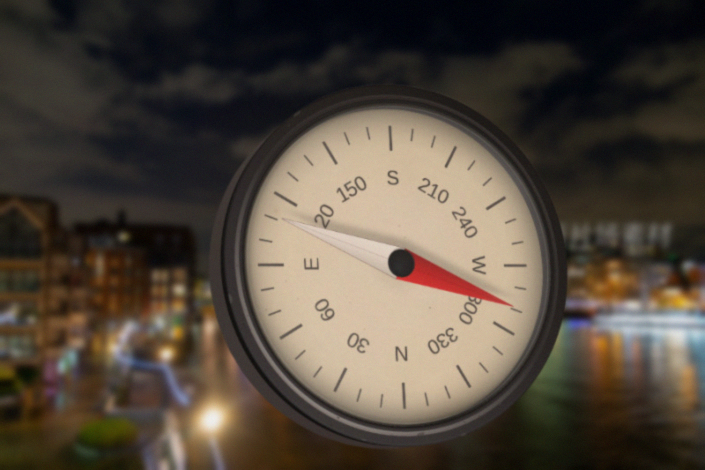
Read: 290,°
